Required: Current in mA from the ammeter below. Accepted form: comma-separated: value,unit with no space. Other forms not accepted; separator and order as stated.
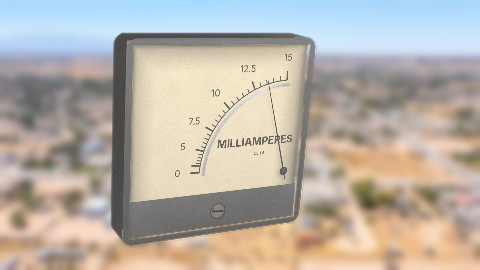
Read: 13.5,mA
